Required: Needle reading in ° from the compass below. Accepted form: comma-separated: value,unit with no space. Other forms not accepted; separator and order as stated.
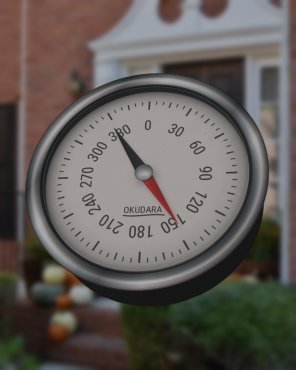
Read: 147.5,°
